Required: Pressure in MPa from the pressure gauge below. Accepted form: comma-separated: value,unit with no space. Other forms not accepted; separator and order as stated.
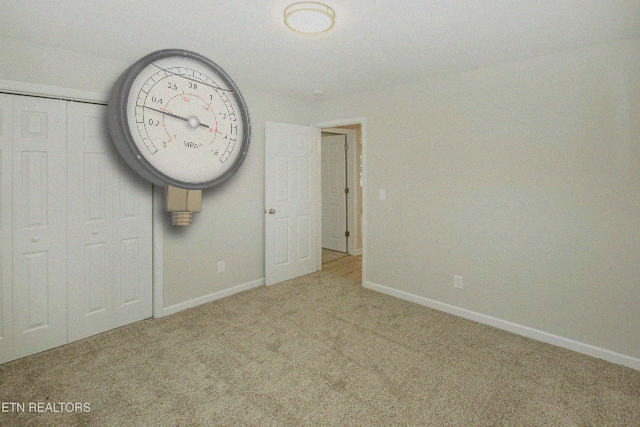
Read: 0.3,MPa
